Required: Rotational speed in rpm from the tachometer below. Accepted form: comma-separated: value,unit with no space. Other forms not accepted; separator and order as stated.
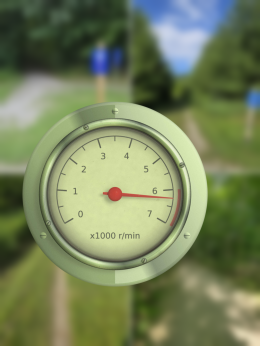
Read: 6250,rpm
